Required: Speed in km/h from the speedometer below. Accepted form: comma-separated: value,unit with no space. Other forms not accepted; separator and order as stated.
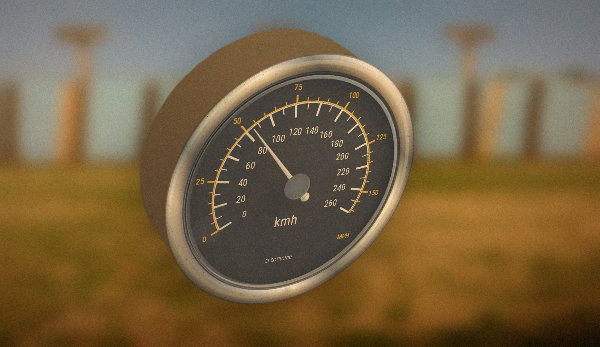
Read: 85,km/h
